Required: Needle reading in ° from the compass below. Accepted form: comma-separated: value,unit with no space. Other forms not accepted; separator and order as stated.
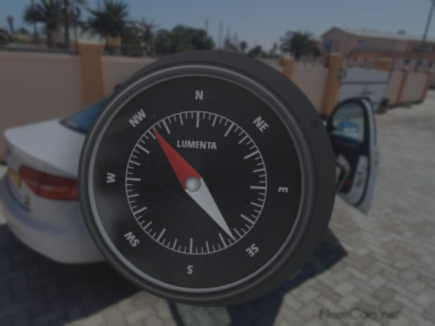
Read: 320,°
